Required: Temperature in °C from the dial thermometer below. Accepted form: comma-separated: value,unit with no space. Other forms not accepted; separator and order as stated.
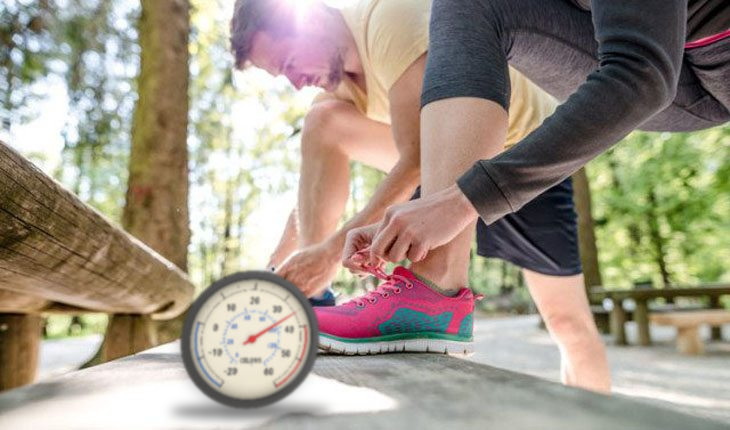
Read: 35,°C
